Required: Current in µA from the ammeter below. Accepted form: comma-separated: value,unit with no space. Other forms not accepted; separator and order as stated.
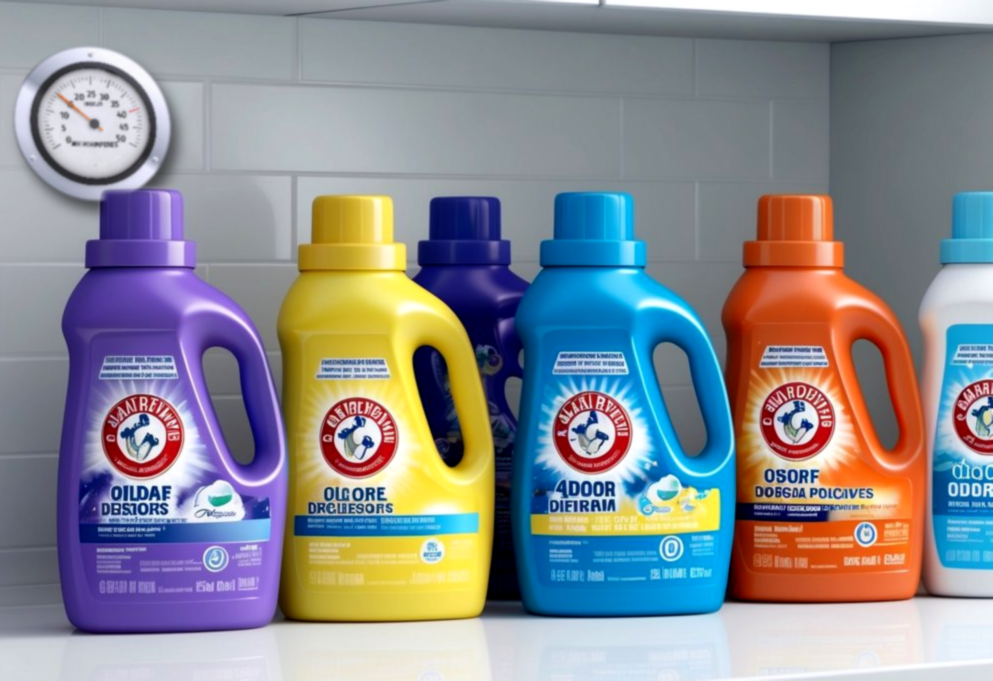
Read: 15,µA
